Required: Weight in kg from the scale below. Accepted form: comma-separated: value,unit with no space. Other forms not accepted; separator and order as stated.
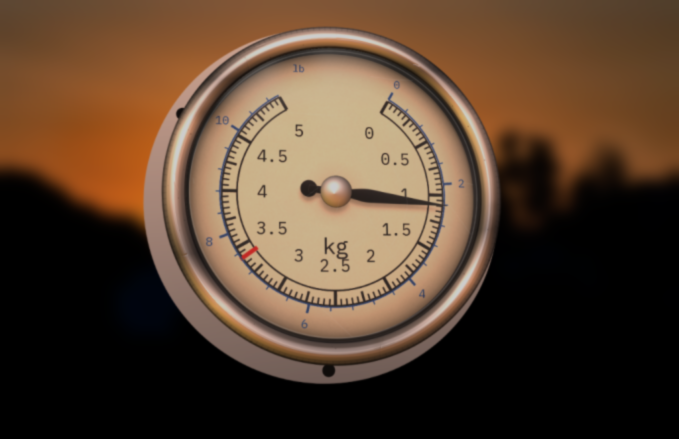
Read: 1.1,kg
